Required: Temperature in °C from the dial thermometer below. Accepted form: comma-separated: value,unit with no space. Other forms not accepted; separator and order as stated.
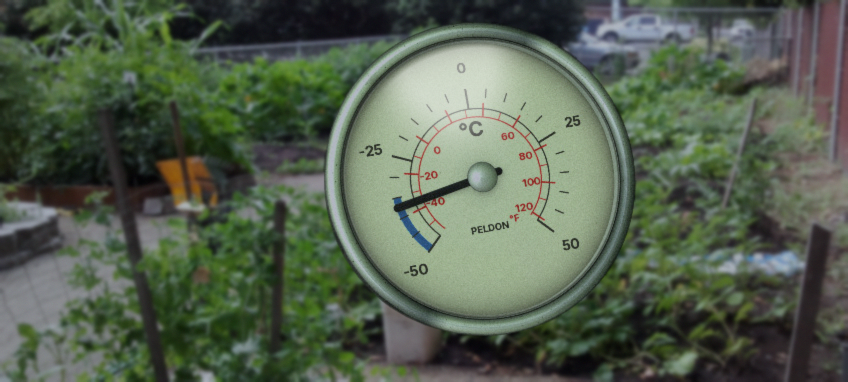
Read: -37.5,°C
